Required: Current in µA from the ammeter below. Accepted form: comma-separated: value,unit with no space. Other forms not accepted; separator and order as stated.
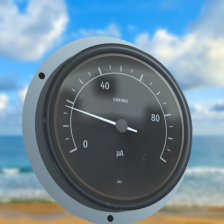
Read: 17.5,µA
